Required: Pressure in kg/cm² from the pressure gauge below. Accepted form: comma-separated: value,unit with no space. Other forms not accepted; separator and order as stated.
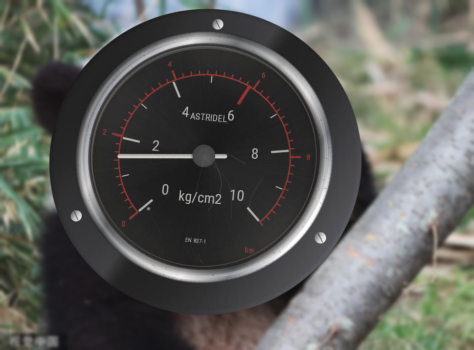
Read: 1.5,kg/cm²
